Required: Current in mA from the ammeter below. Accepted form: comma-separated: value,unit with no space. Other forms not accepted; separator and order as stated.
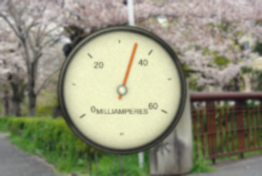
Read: 35,mA
